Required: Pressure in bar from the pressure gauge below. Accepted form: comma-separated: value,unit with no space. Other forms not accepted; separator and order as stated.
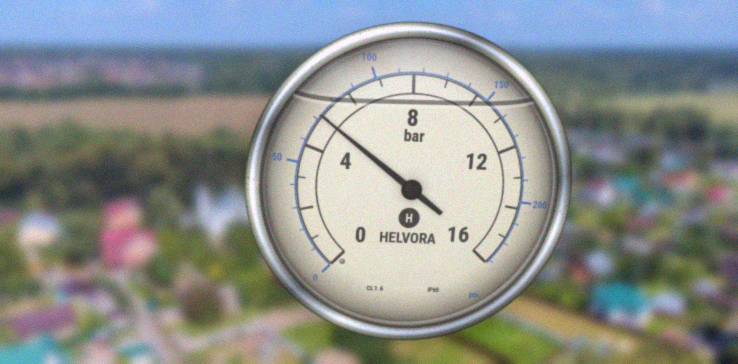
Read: 5,bar
